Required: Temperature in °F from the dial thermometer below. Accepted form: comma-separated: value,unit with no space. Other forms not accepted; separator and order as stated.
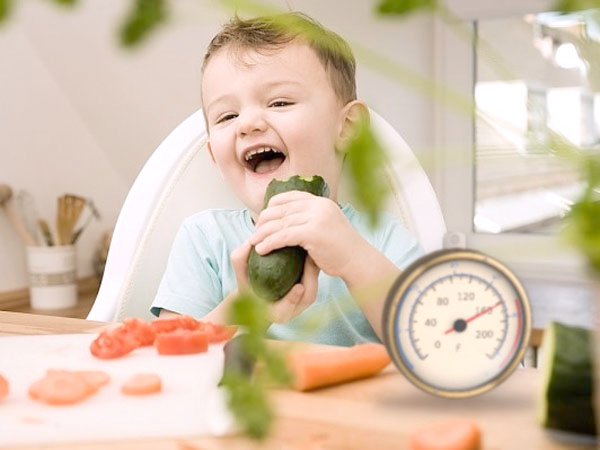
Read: 160,°F
